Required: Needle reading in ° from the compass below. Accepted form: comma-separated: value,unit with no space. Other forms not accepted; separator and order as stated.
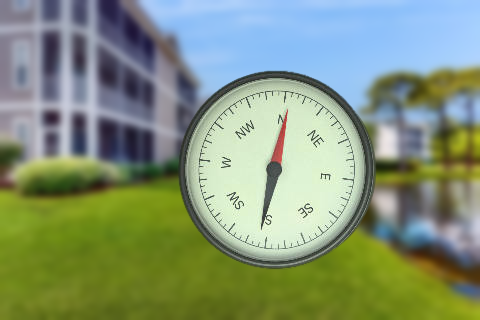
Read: 5,°
